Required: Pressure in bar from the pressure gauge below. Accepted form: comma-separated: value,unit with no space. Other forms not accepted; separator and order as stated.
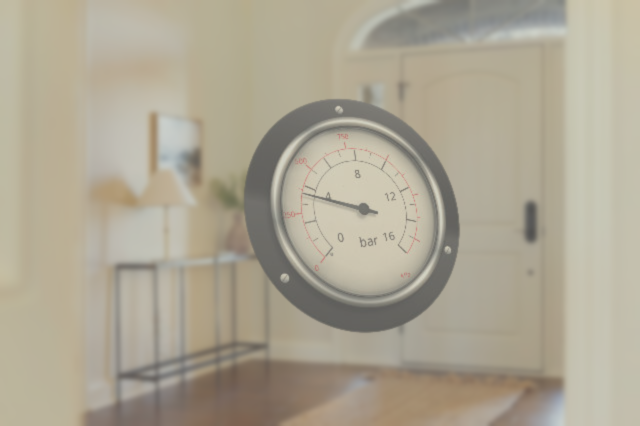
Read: 3.5,bar
